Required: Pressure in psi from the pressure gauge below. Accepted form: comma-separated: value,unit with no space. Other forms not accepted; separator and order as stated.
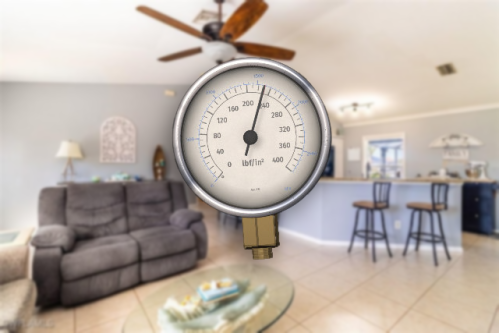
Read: 230,psi
